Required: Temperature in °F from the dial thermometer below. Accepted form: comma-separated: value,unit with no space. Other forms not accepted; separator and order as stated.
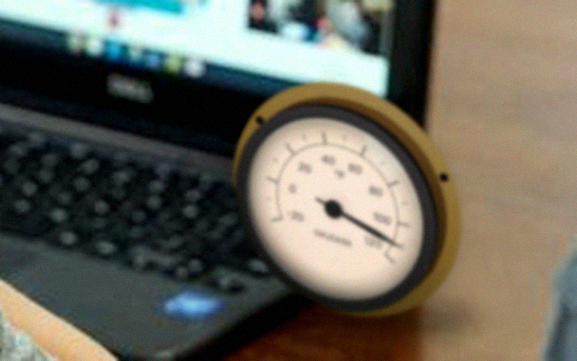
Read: 110,°F
